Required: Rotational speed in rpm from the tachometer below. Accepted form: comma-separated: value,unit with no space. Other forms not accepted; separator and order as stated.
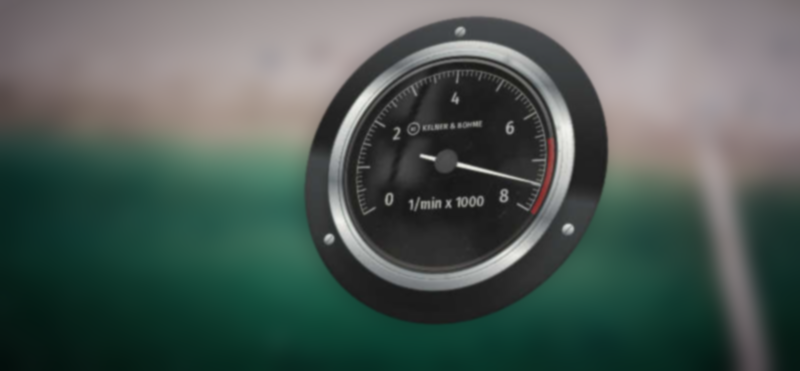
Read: 7500,rpm
